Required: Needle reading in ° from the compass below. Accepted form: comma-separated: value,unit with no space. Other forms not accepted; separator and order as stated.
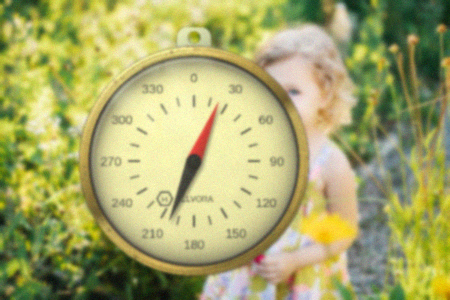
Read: 22.5,°
